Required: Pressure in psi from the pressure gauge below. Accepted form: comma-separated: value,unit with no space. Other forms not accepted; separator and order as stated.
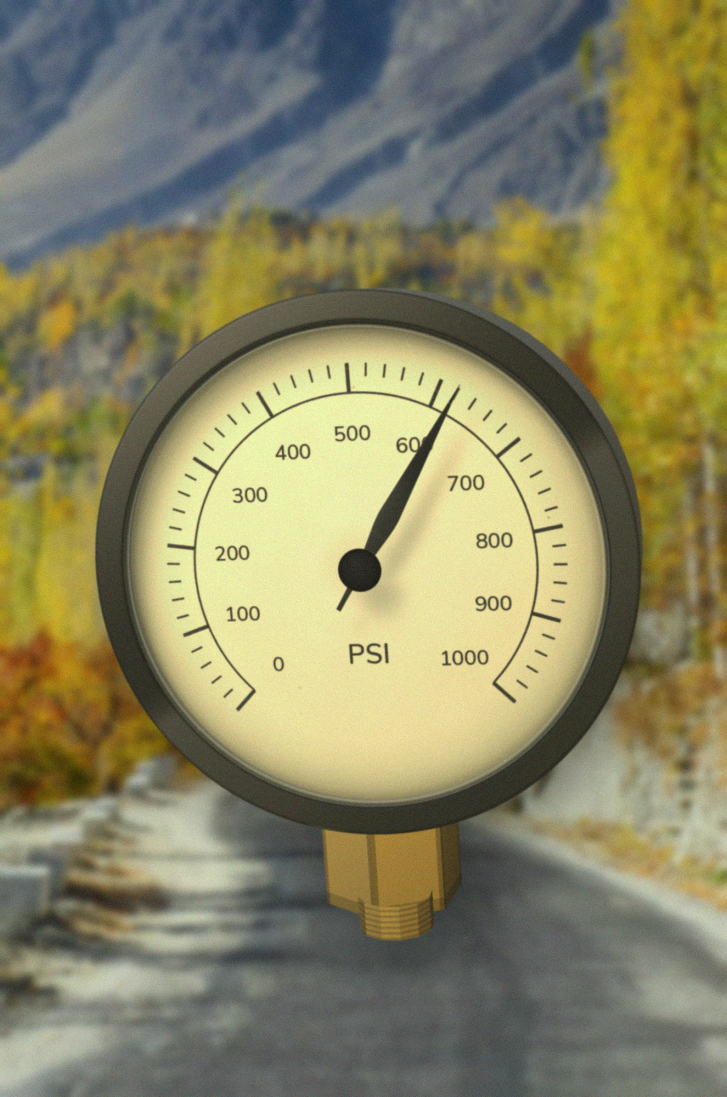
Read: 620,psi
